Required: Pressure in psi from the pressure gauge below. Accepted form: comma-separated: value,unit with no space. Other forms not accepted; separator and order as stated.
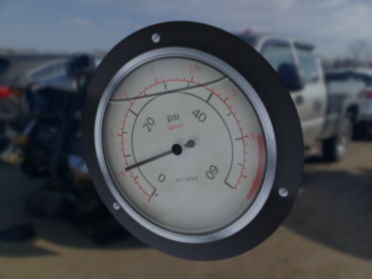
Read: 7.5,psi
